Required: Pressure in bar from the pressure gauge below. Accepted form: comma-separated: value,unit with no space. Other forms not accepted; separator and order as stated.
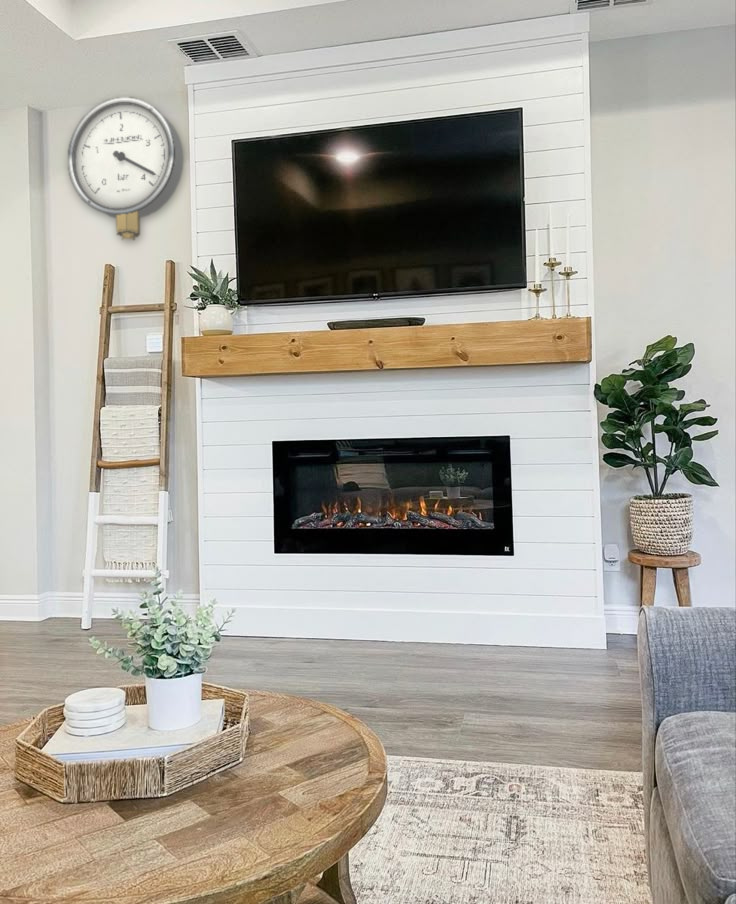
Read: 3.8,bar
